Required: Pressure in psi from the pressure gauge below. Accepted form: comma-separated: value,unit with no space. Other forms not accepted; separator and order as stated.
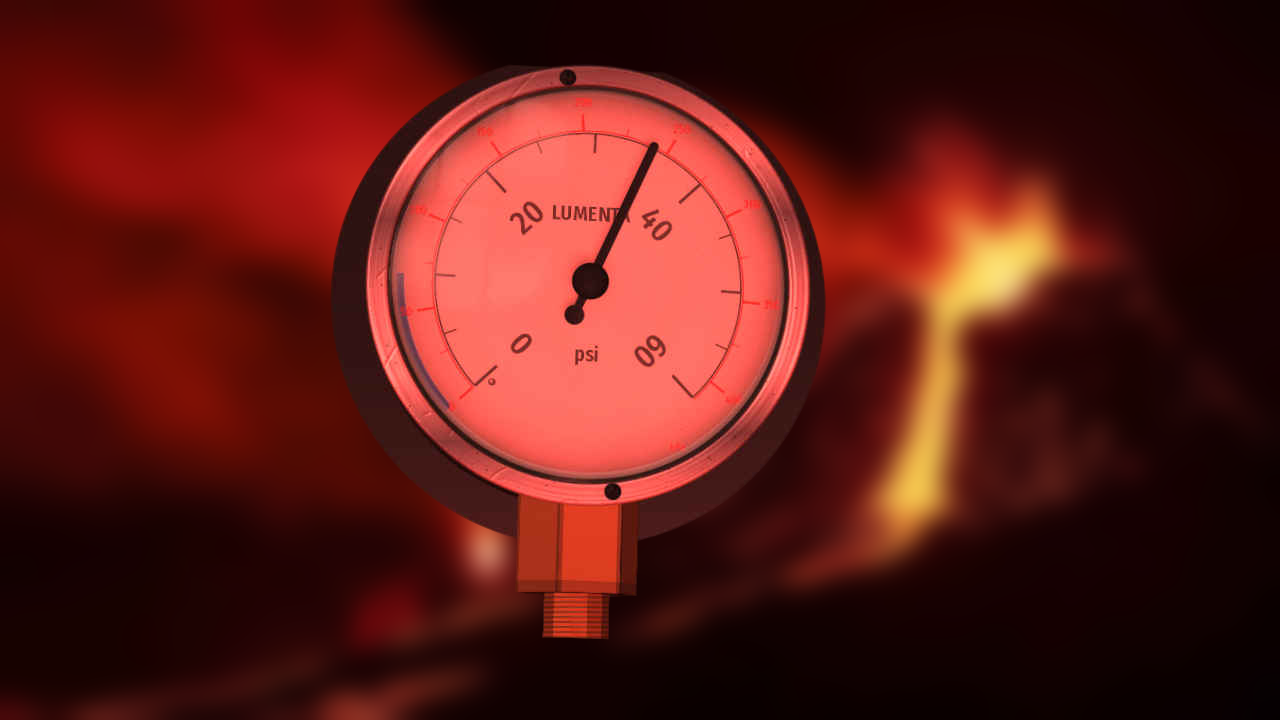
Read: 35,psi
